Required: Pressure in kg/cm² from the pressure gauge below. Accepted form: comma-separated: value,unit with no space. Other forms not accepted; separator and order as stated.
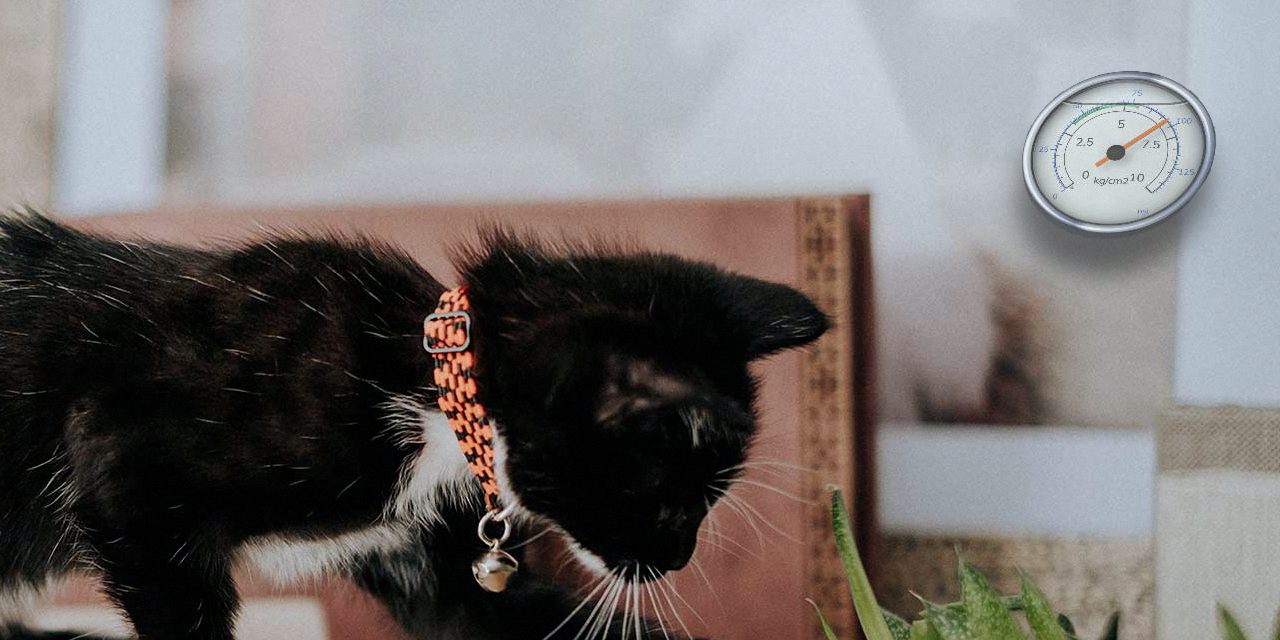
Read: 6.75,kg/cm²
